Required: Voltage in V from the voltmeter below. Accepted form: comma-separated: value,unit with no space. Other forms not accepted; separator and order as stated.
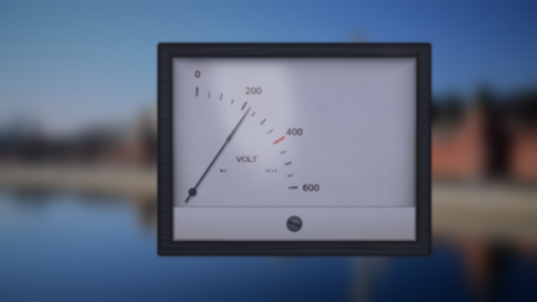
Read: 225,V
